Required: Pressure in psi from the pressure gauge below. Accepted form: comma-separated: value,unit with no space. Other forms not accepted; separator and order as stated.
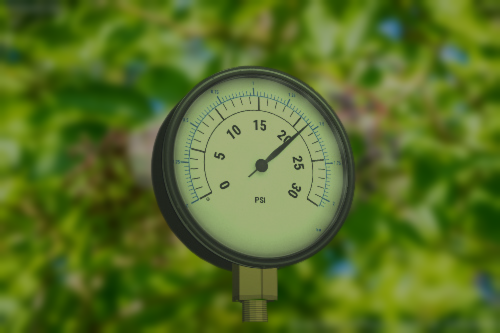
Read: 21,psi
